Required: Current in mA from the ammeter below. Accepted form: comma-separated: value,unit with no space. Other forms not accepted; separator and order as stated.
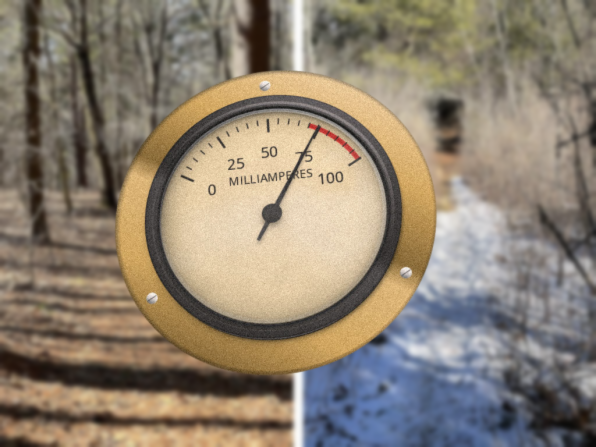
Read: 75,mA
